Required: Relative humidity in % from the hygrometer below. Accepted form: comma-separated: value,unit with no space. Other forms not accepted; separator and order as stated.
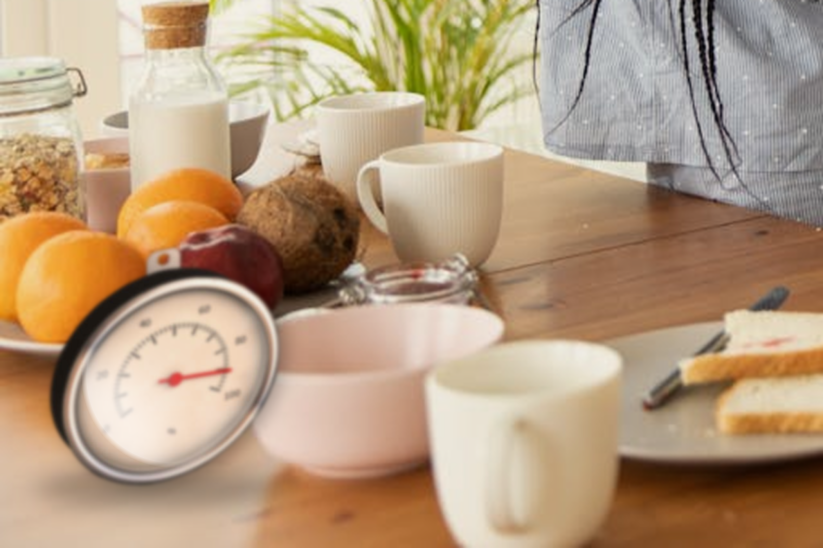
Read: 90,%
